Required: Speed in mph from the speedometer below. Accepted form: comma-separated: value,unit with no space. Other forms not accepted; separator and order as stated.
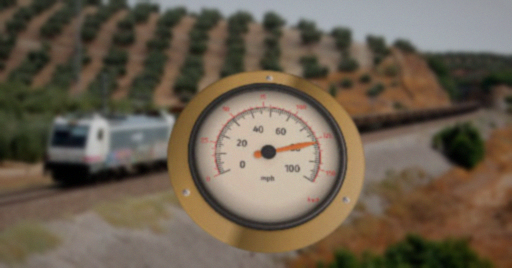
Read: 80,mph
